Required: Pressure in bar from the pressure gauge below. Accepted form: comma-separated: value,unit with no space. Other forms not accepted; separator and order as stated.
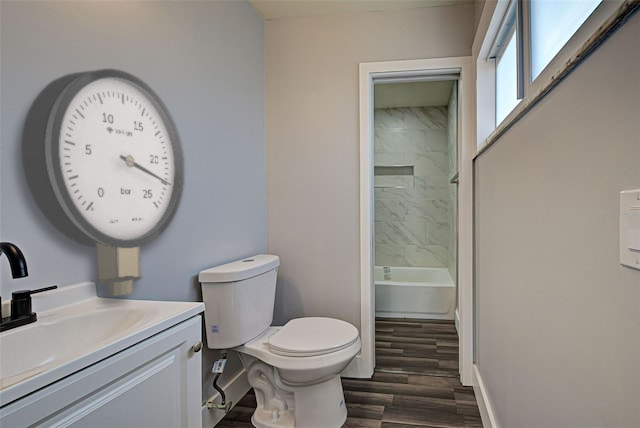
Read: 22.5,bar
